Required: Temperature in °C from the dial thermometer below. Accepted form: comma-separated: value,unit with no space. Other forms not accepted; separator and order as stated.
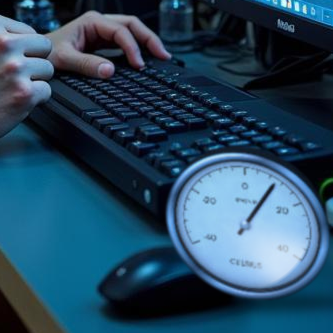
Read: 10,°C
